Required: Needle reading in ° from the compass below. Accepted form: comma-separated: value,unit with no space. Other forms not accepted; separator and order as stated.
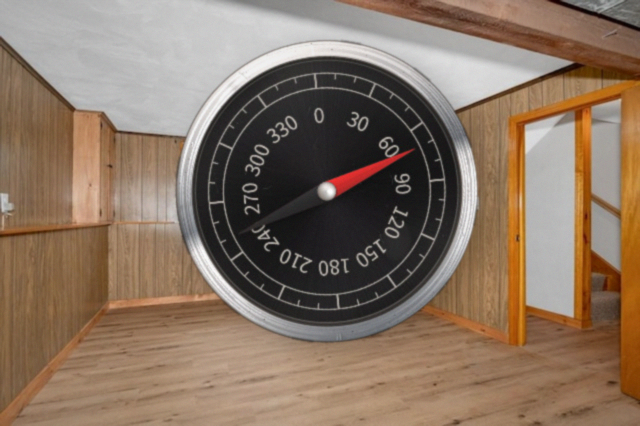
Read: 70,°
